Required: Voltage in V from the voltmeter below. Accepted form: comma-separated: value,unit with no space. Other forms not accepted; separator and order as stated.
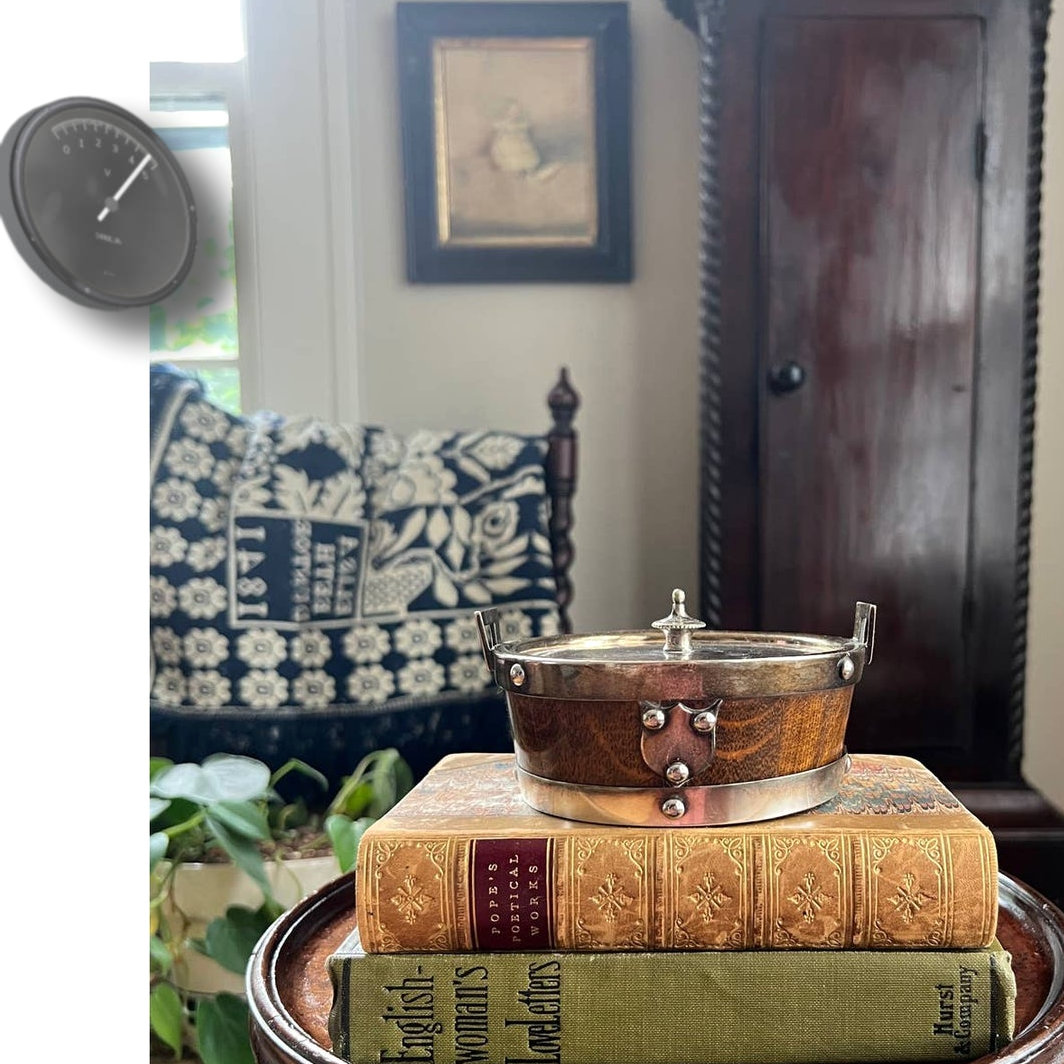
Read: 4.5,V
